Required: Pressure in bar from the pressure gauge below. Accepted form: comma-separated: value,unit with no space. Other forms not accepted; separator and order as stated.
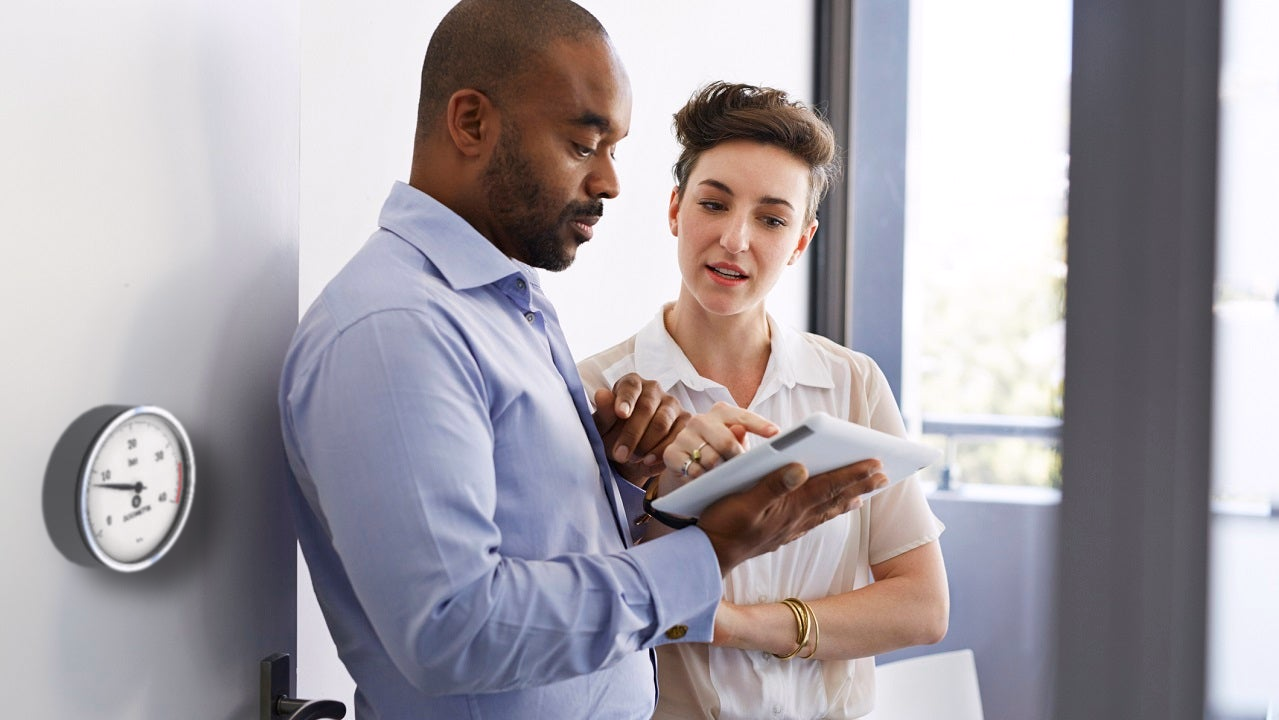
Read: 8,bar
